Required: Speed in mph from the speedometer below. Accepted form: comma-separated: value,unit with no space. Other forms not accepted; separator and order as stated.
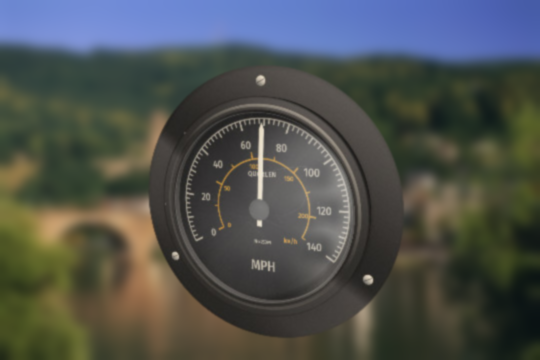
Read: 70,mph
